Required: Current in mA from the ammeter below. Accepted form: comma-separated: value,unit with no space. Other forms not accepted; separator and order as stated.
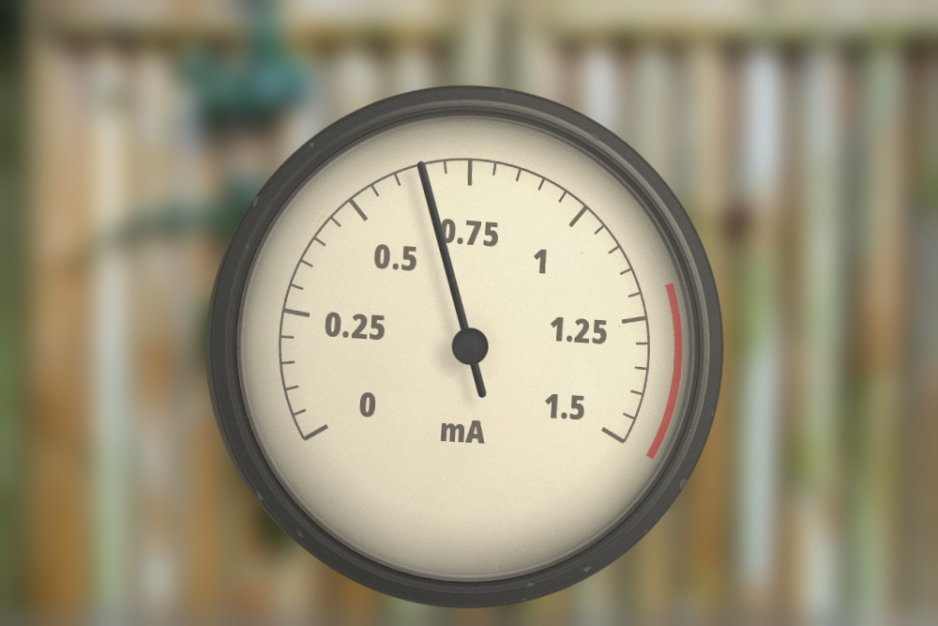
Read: 0.65,mA
